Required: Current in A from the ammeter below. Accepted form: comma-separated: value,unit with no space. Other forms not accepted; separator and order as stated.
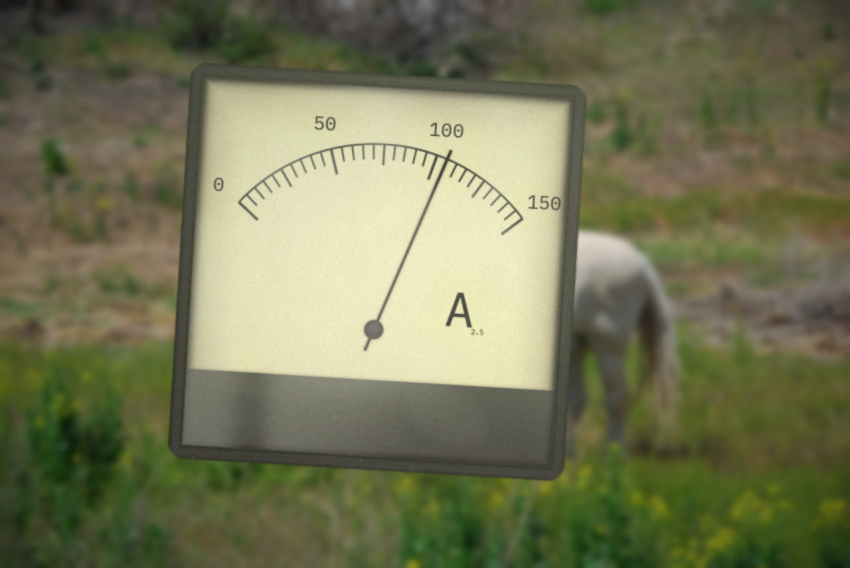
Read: 105,A
